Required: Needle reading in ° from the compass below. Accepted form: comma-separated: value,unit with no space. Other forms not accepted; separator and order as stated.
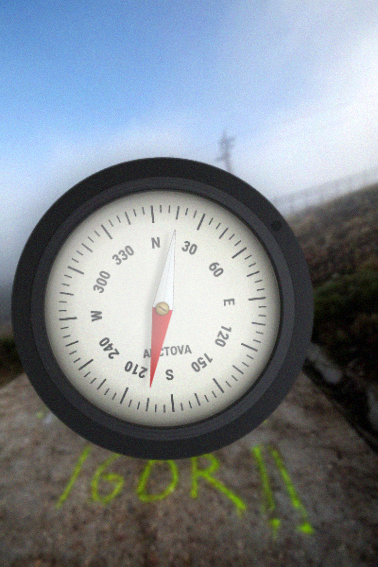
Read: 195,°
